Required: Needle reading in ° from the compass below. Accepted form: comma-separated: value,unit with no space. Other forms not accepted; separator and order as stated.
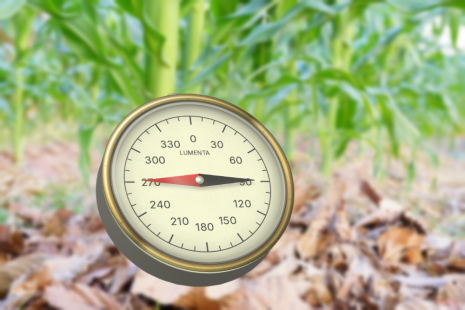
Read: 270,°
